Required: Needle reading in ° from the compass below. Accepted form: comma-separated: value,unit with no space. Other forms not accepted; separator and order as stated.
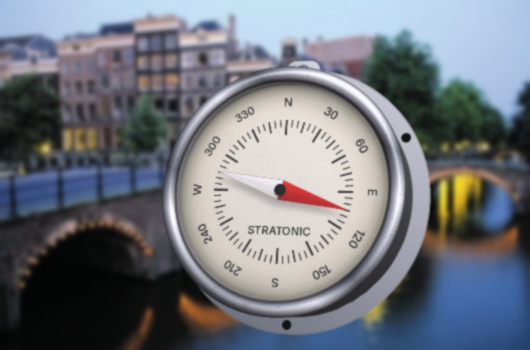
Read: 105,°
